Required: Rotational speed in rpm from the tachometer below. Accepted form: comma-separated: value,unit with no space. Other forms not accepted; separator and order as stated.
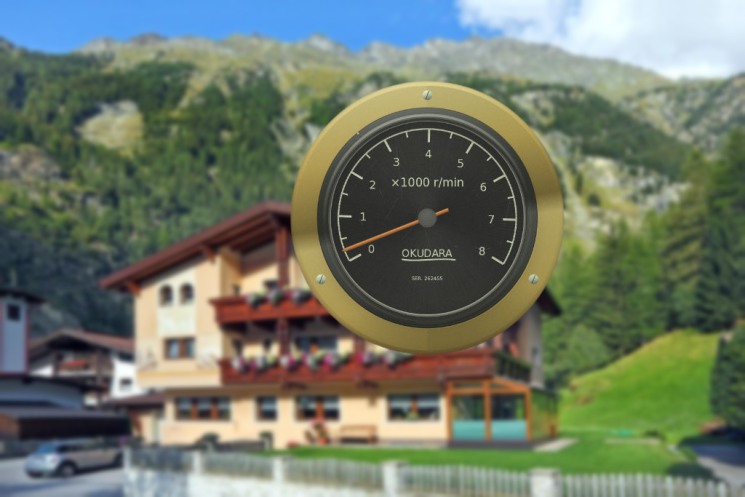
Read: 250,rpm
